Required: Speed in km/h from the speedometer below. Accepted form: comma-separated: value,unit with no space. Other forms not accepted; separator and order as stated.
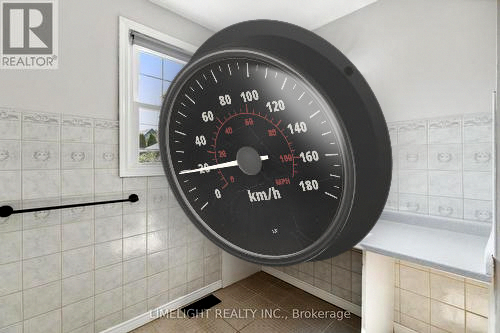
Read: 20,km/h
